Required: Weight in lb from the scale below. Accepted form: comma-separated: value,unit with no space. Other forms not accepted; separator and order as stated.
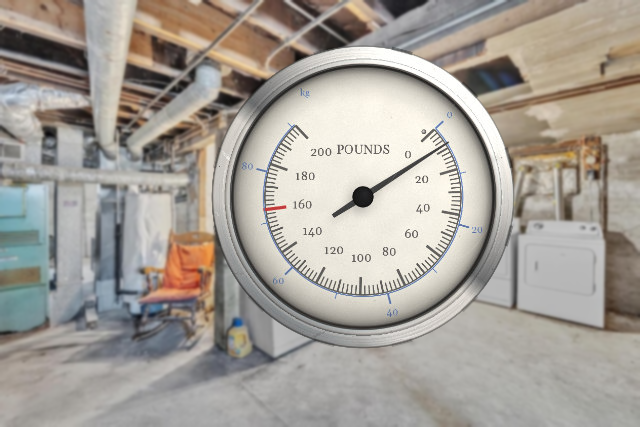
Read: 8,lb
